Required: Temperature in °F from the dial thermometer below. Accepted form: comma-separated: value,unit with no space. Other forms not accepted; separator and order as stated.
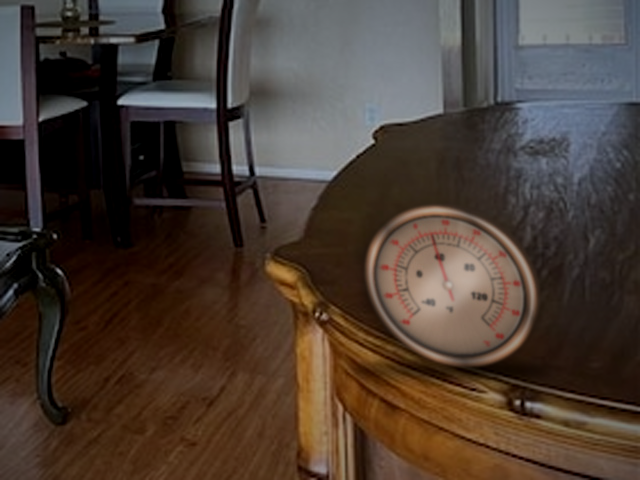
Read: 40,°F
